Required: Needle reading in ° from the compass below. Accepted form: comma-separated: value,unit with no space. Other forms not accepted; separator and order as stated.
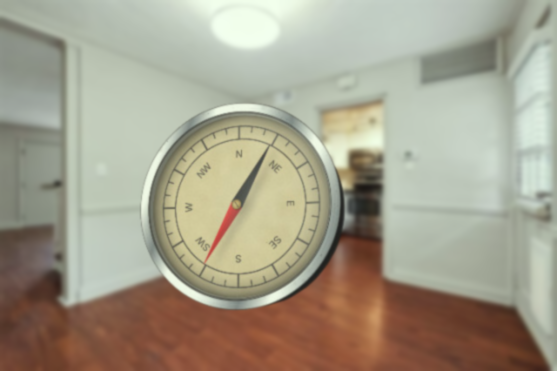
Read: 210,°
